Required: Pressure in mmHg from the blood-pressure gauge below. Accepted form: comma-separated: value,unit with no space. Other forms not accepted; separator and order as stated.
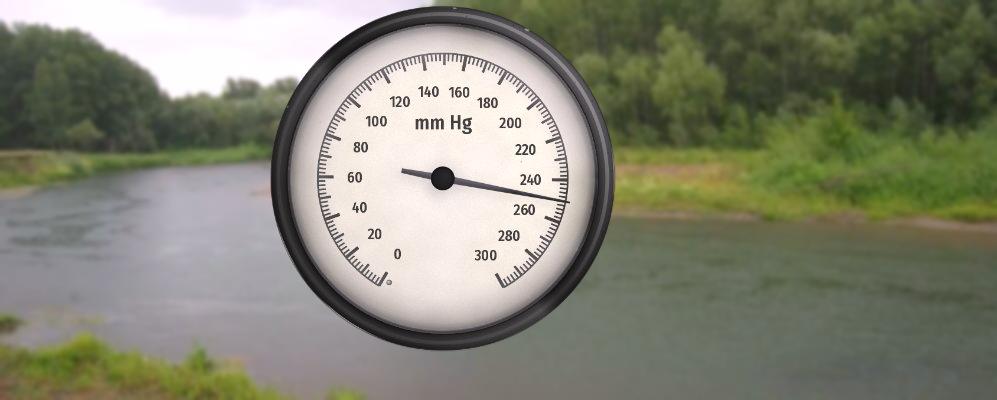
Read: 250,mmHg
